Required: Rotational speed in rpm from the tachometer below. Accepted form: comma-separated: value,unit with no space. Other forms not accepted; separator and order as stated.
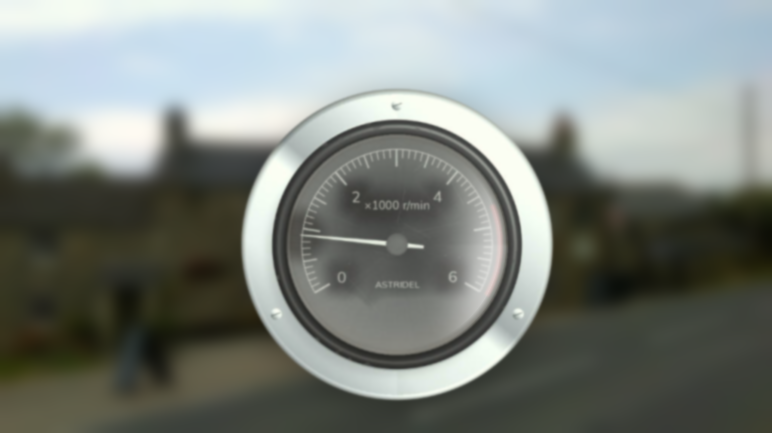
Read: 900,rpm
